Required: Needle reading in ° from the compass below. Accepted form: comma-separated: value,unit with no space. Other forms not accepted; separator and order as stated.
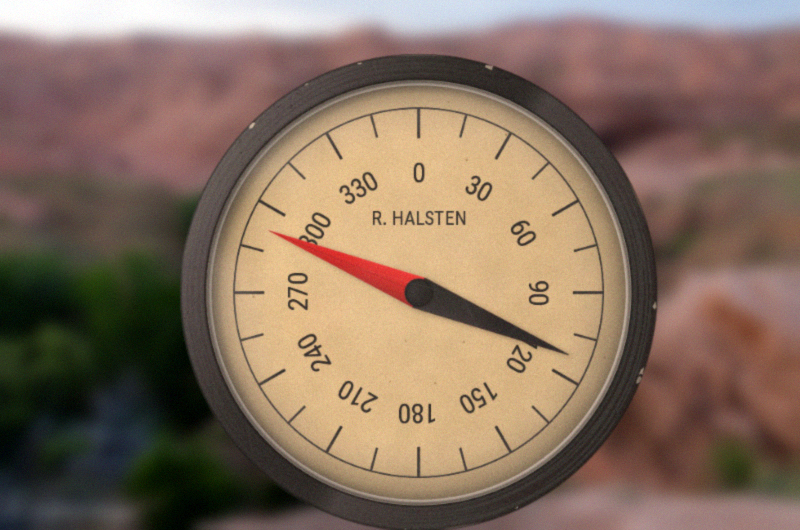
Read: 292.5,°
